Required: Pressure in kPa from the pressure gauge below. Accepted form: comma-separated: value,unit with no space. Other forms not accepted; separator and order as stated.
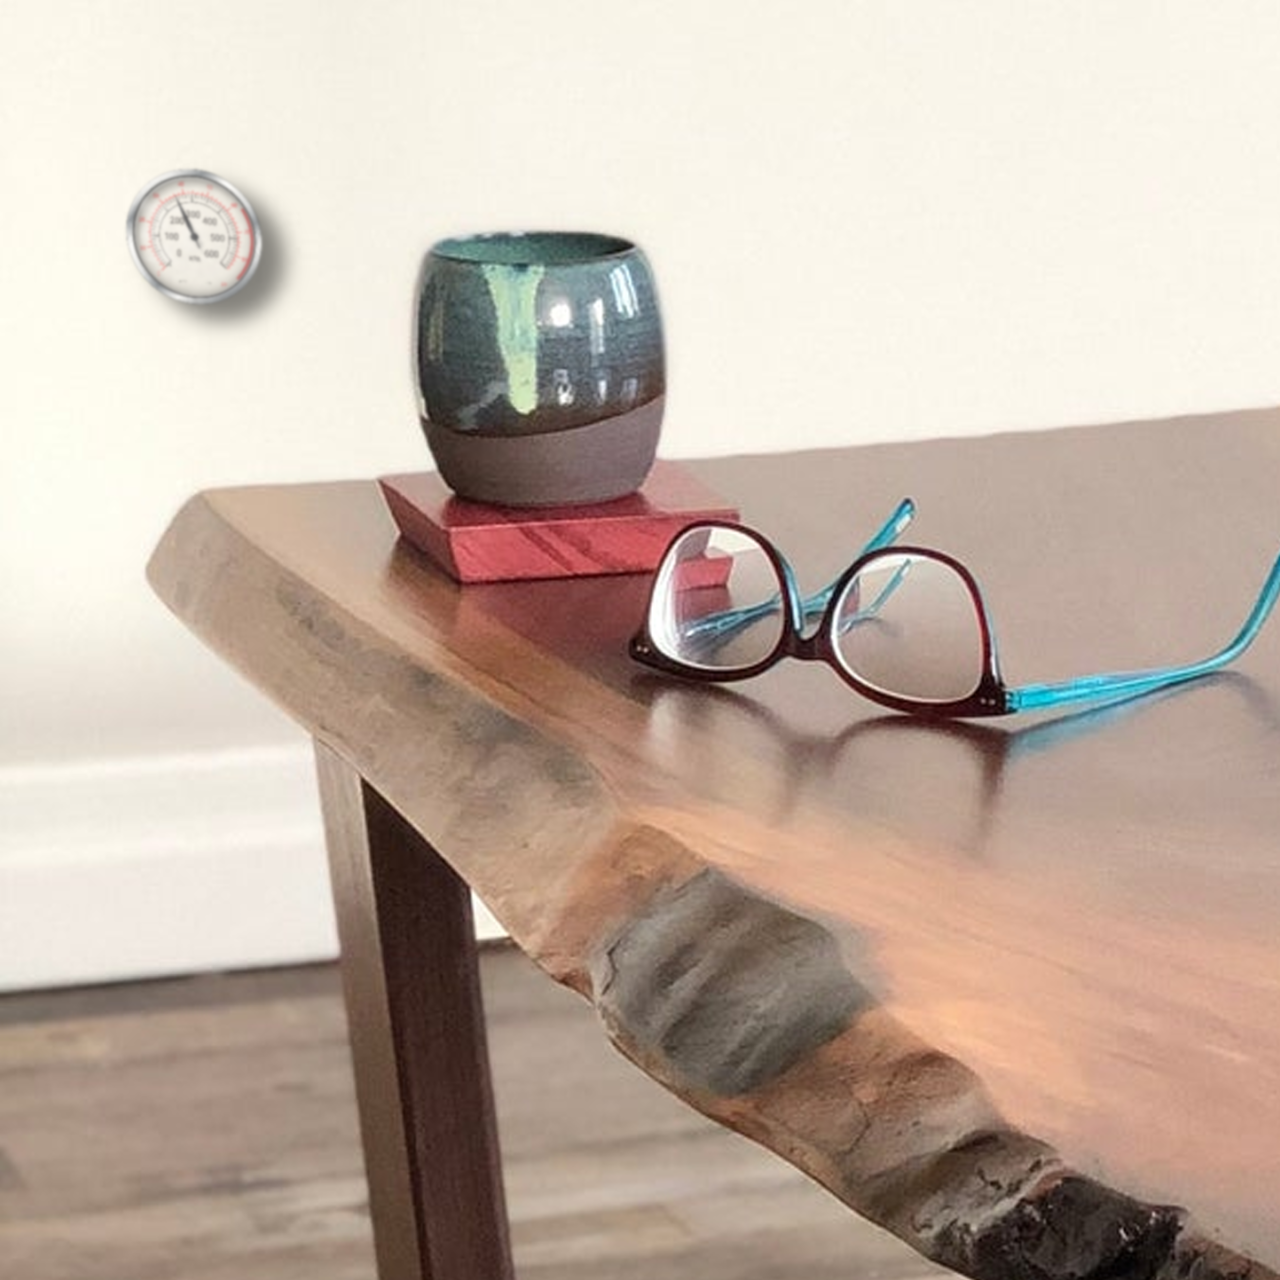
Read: 250,kPa
